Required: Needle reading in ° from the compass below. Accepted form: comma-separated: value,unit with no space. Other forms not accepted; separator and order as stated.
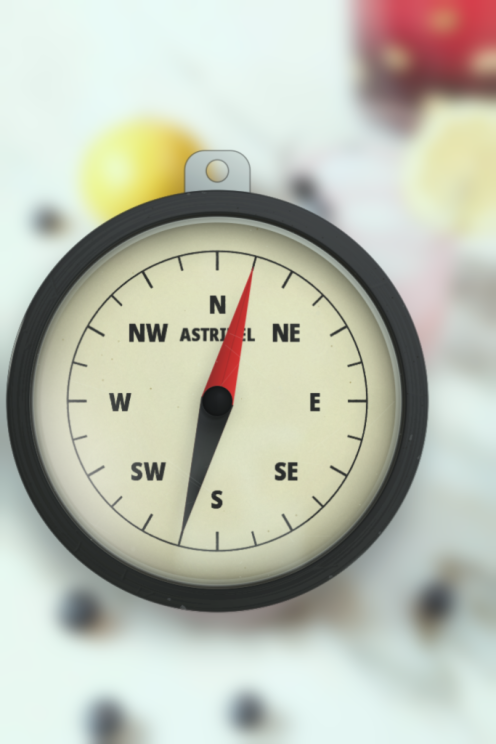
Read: 15,°
